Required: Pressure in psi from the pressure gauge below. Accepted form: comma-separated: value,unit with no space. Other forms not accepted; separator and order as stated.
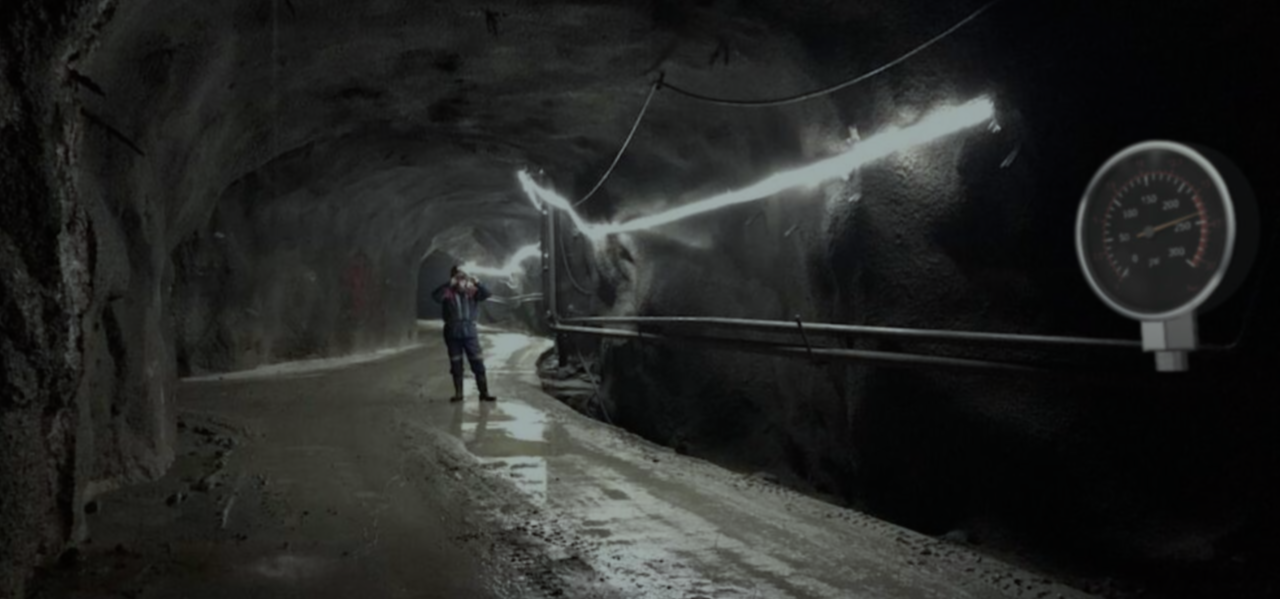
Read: 240,psi
